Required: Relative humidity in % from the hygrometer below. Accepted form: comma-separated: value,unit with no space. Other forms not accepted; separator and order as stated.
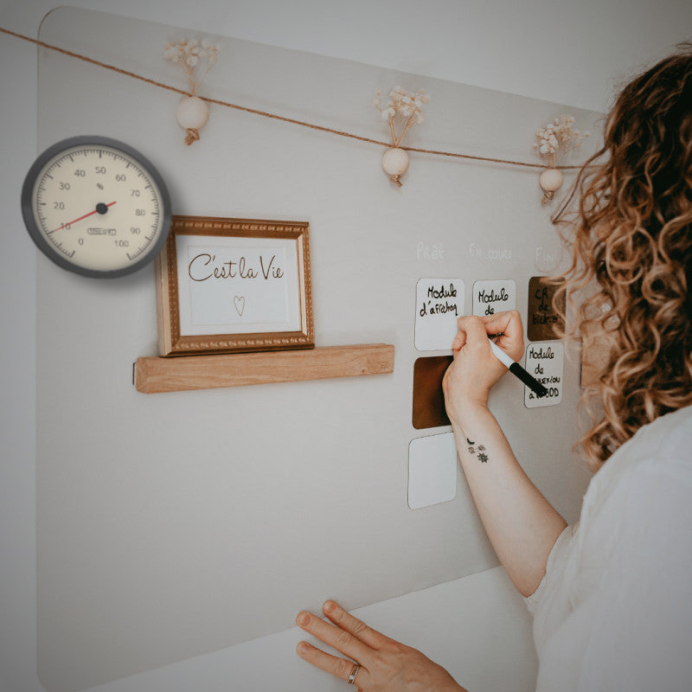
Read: 10,%
